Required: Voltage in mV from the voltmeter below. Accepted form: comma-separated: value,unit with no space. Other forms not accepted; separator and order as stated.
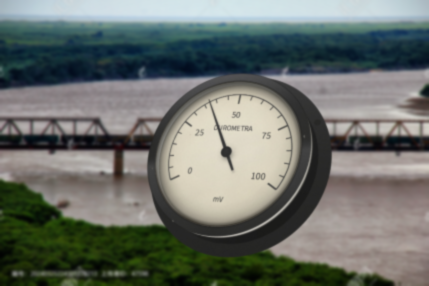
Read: 37.5,mV
